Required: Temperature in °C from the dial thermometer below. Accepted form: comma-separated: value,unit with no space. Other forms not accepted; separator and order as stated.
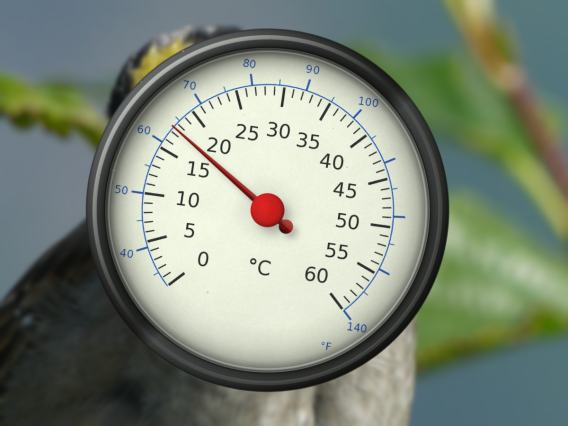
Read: 17.5,°C
